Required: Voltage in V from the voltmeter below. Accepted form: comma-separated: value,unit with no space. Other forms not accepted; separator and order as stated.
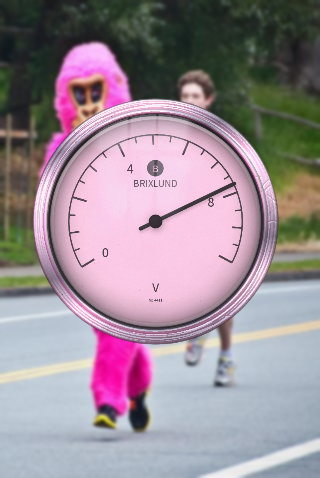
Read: 7.75,V
